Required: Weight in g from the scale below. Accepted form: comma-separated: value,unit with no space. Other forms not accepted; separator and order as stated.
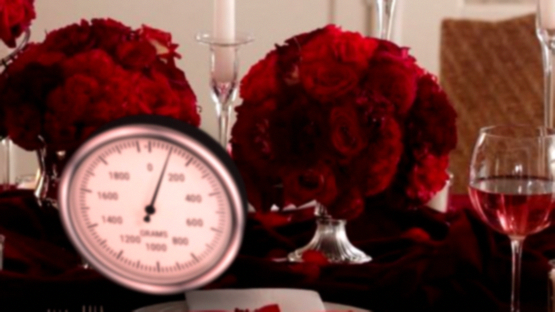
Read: 100,g
